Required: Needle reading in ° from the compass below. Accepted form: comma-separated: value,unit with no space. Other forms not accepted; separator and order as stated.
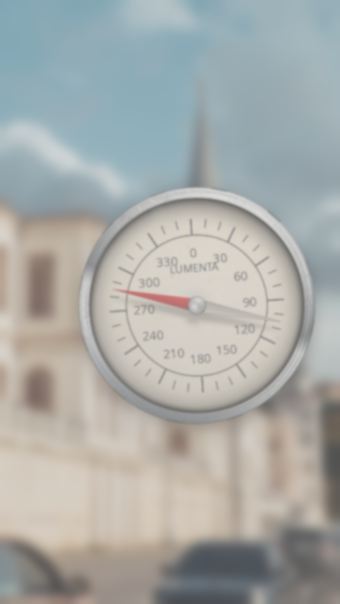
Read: 285,°
